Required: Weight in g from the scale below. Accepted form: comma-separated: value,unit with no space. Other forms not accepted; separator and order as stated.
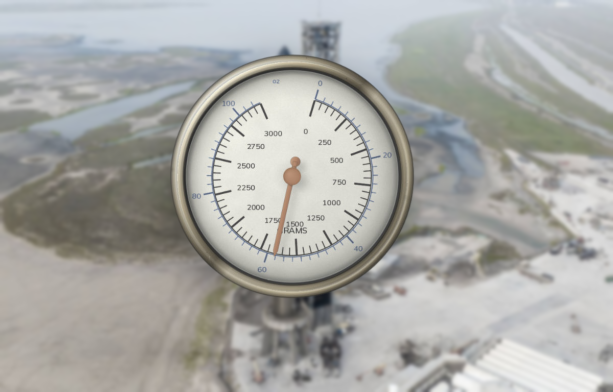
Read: 1650,g
